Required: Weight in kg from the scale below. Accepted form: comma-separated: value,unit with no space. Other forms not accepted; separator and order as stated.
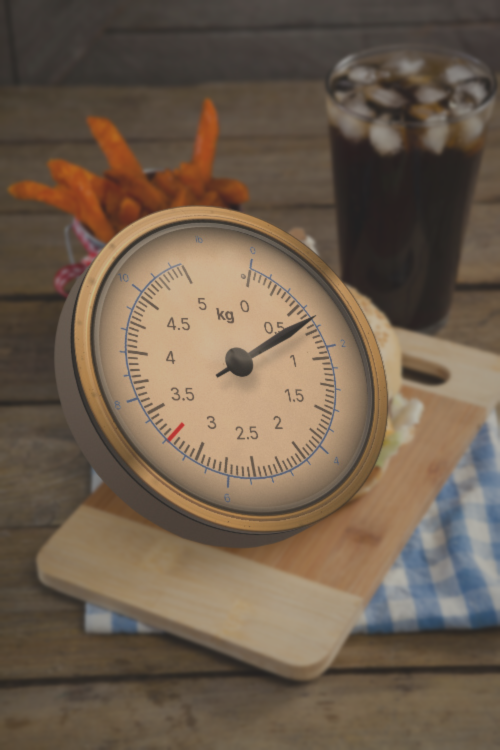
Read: 0.65,kg
